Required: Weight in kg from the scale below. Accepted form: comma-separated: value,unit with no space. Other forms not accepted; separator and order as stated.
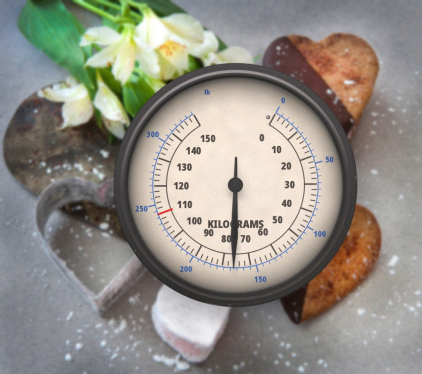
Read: 76,kg
